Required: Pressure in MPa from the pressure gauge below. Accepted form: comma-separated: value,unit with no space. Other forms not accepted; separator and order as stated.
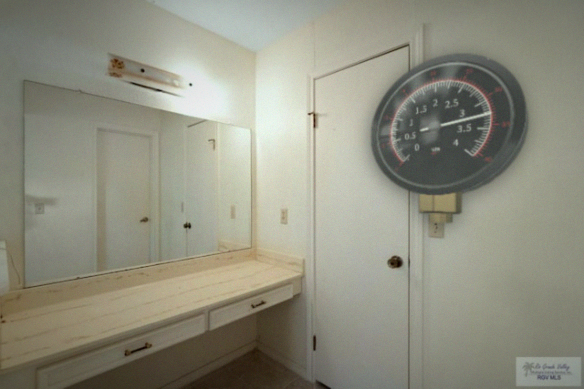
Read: 3.25,MPa
